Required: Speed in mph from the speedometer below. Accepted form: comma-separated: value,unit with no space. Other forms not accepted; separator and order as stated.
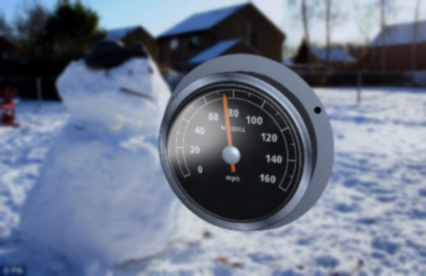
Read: 75,mph
